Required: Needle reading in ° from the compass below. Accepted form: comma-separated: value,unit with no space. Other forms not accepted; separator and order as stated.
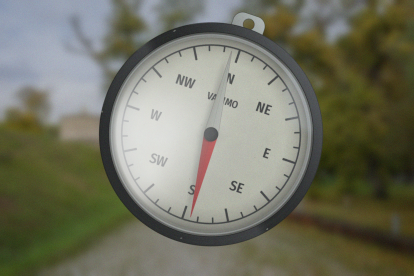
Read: 175,°
